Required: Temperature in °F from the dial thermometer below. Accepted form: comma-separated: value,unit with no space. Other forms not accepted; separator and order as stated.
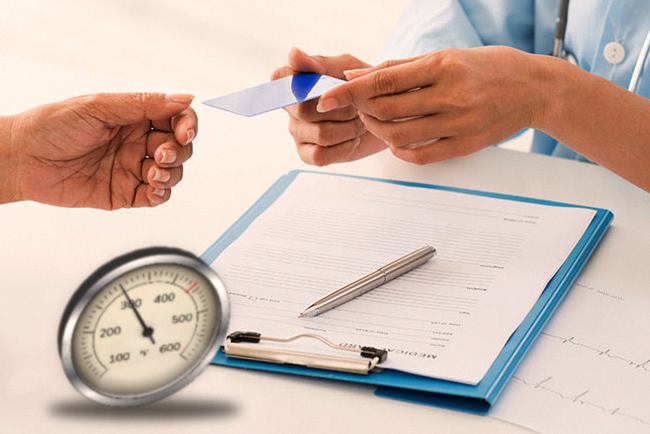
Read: 300,°F
